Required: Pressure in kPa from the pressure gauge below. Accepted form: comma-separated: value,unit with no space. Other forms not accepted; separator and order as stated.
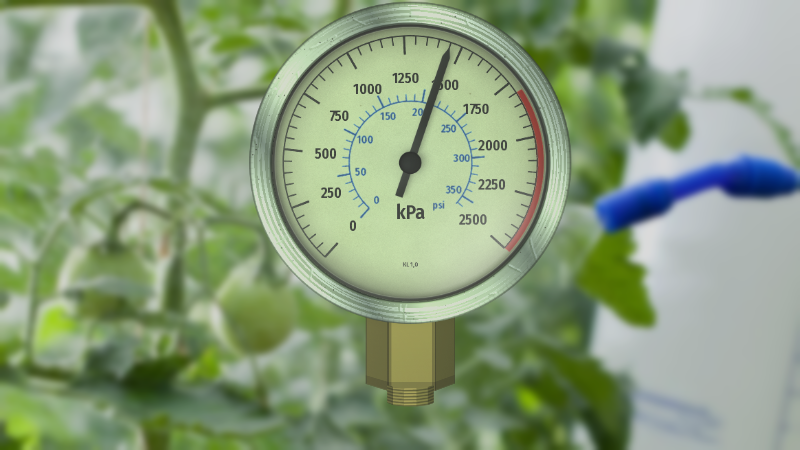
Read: 1450,kPa
